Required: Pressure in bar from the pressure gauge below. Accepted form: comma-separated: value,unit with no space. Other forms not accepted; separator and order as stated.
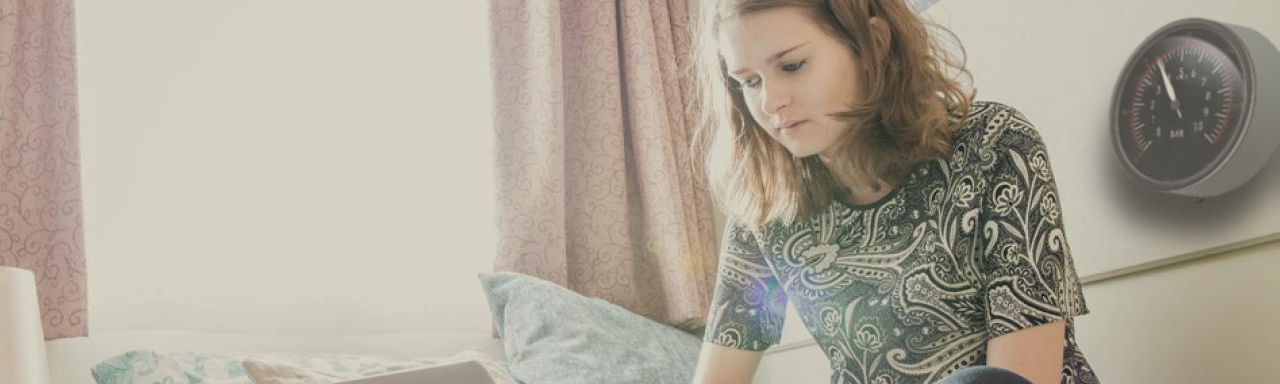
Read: 4,bar
